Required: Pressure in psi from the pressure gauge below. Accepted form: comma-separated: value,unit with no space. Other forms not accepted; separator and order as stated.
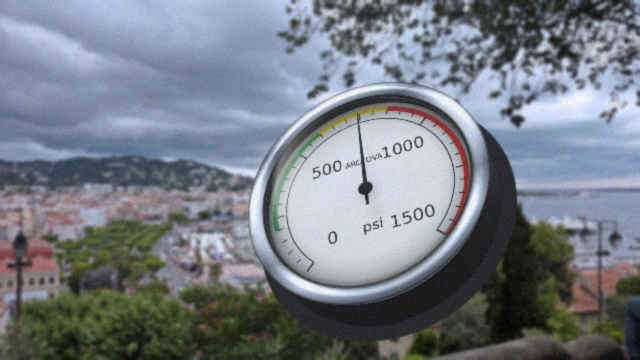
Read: 750,psi
